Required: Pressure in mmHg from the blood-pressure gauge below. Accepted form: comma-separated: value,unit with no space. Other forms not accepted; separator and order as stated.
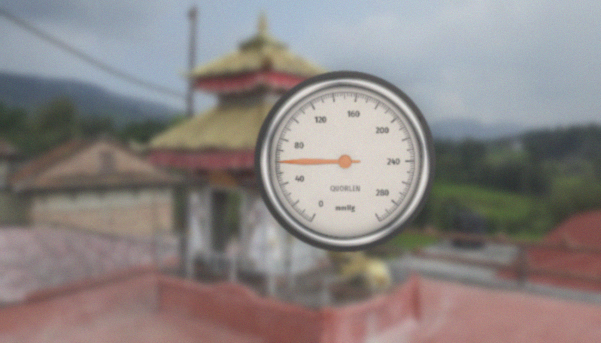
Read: 60,mmHg
